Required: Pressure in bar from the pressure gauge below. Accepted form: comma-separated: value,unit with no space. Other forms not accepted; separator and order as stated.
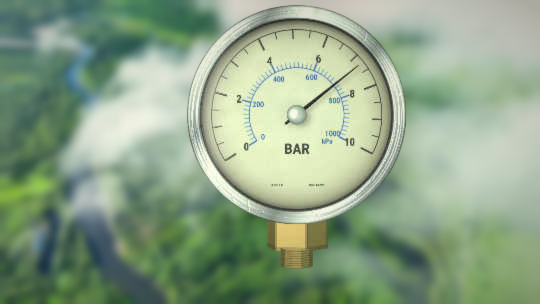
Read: 7.25,bar
